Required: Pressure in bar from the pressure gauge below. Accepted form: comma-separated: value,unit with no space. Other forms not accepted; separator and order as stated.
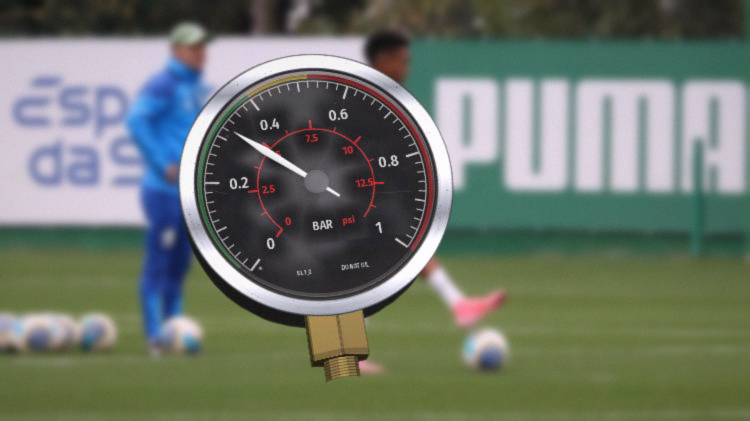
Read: 0.32,bar
